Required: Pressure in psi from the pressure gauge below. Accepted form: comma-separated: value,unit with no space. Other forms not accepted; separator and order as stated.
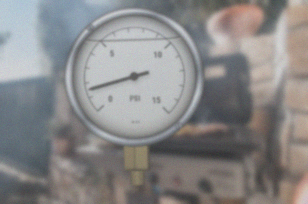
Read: 1.5,psi
